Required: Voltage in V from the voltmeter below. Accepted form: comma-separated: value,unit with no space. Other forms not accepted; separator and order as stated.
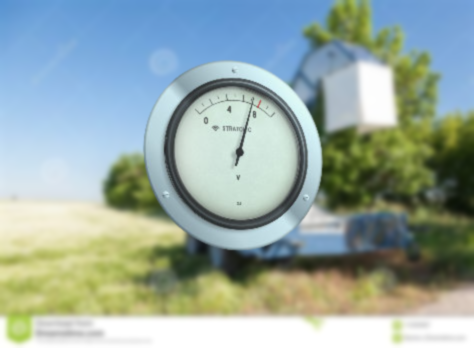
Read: 7,V
